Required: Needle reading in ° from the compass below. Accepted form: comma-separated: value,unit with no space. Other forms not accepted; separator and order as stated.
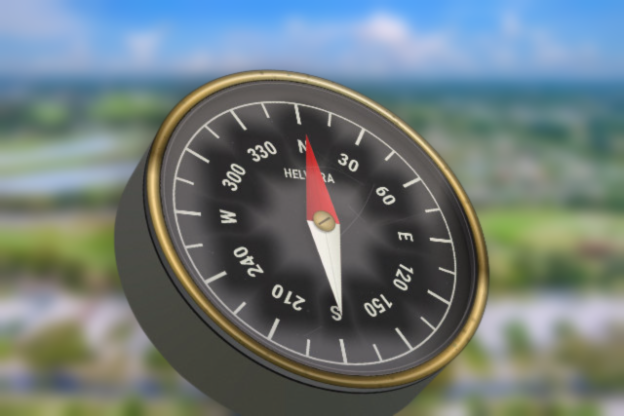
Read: 0,°
